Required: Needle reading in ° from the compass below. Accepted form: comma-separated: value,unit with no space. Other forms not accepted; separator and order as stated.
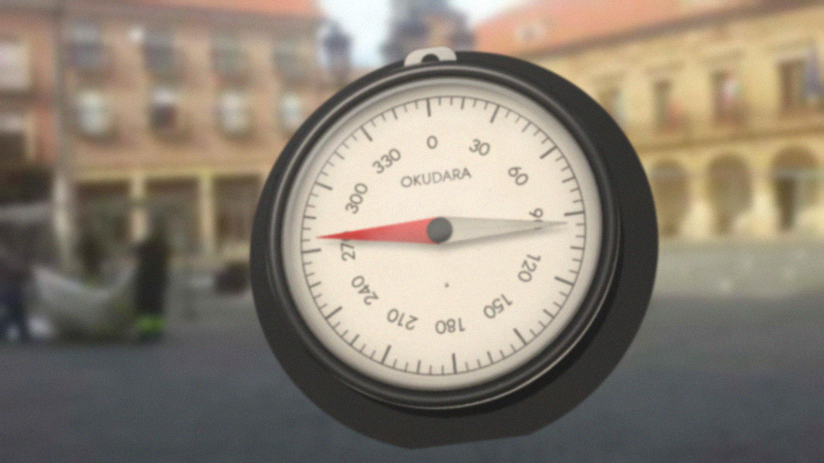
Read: 275,°
